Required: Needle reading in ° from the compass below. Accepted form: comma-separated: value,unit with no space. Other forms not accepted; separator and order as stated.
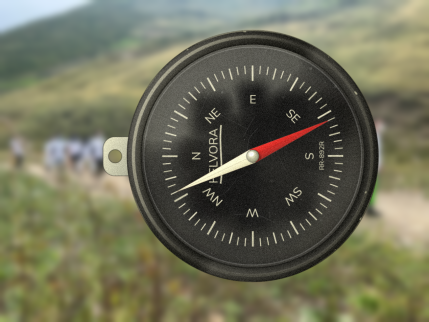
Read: 155,°
